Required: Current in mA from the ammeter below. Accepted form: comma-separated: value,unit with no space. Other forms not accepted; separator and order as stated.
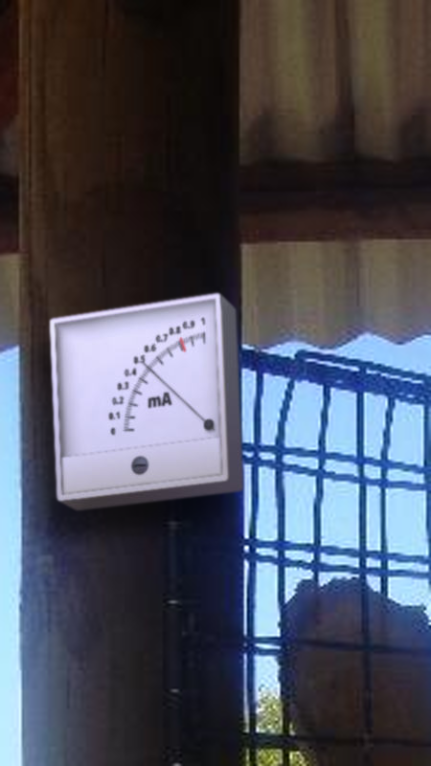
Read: 0.5,mA
